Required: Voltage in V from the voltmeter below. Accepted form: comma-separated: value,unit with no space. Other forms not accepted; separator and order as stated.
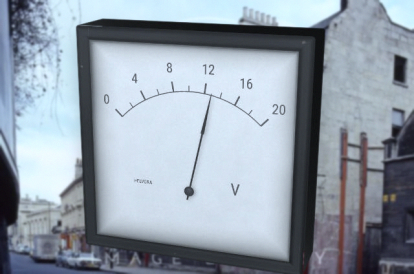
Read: 13,V
